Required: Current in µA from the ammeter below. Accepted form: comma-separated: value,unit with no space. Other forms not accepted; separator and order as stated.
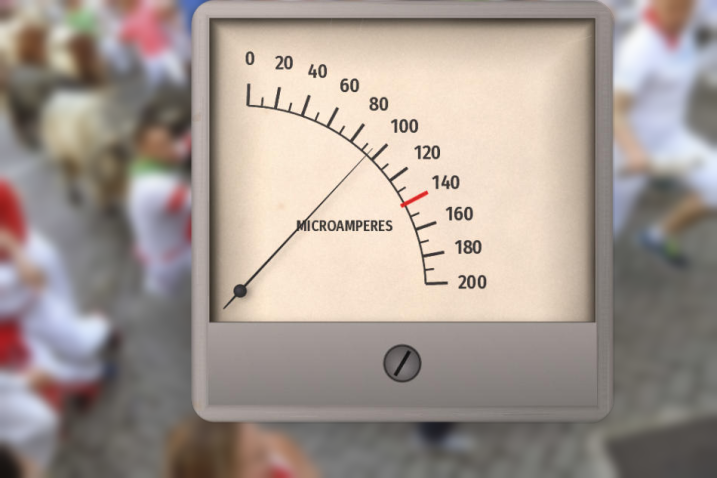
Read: 95,µA
